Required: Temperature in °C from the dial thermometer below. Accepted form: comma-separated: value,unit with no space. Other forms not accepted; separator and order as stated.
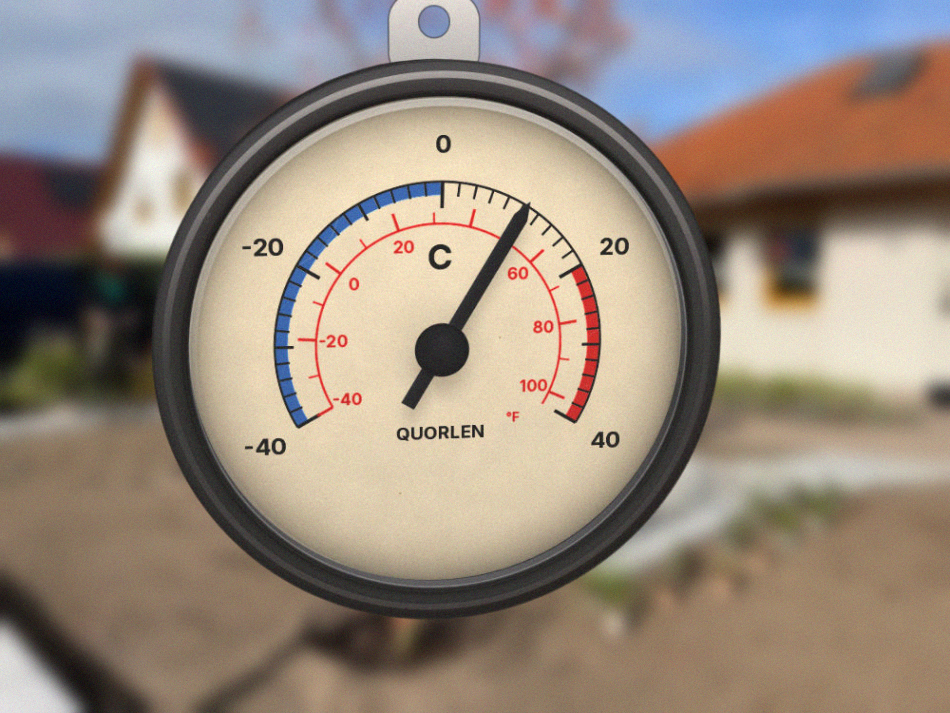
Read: 10,°C
